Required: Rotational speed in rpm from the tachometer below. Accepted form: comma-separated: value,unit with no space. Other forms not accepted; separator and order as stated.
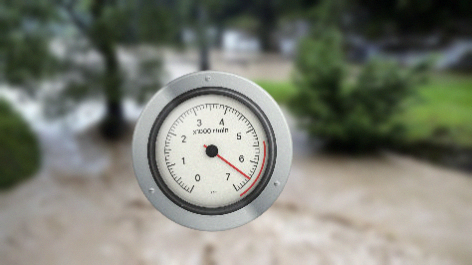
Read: 6500,rpm
